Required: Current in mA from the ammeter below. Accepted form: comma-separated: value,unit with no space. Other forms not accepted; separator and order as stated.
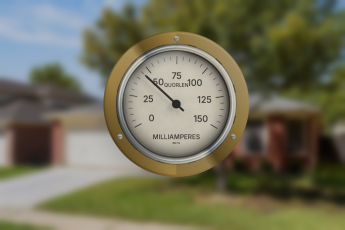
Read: 45,mA
